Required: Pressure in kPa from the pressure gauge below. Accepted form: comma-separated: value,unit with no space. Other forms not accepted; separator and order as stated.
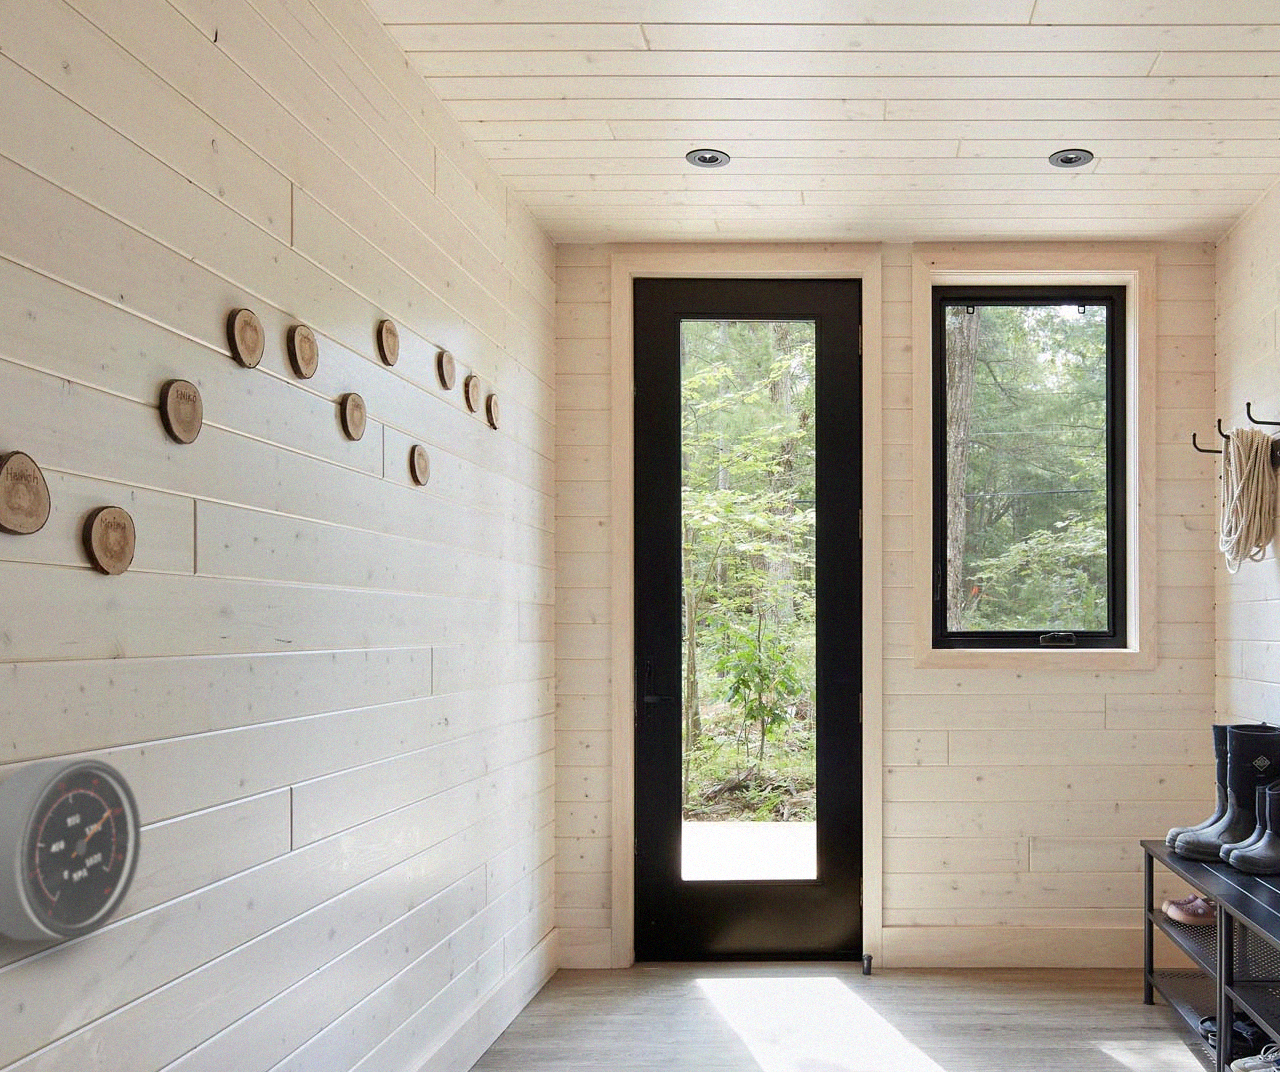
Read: 1200,kPa
